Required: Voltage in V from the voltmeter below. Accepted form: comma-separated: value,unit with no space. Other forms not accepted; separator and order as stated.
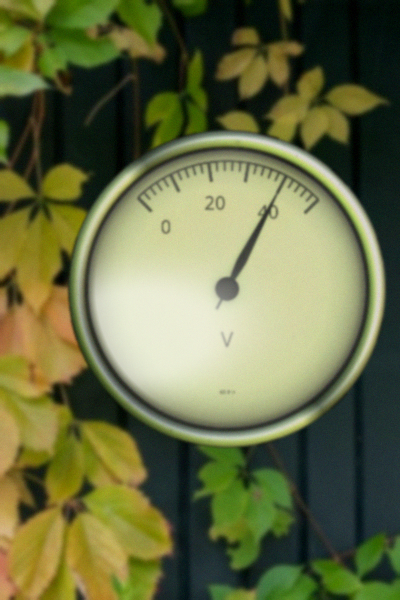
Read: 40,V
